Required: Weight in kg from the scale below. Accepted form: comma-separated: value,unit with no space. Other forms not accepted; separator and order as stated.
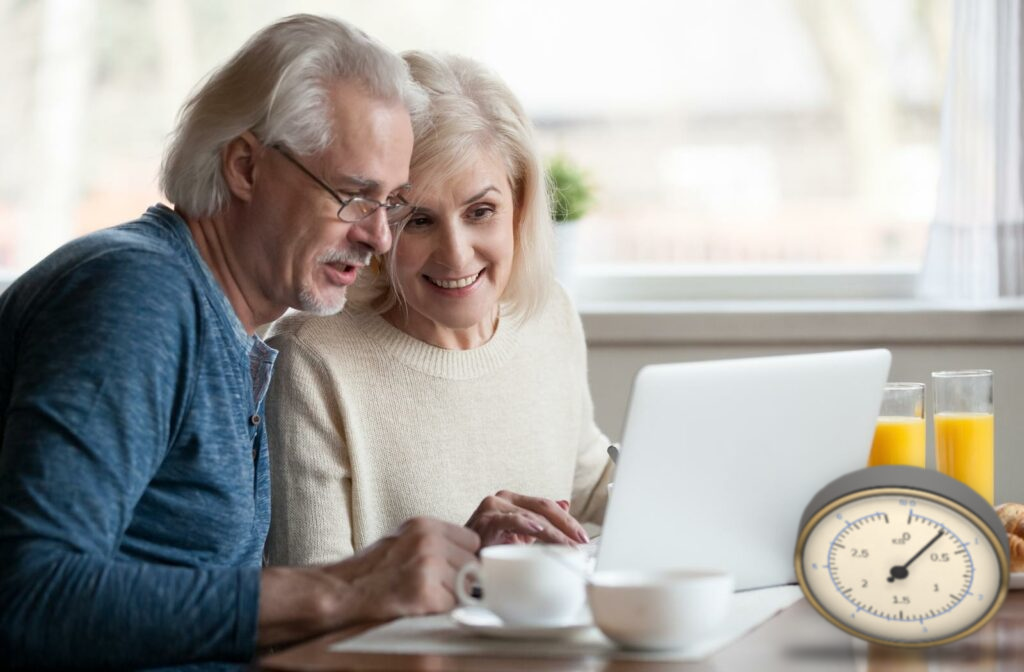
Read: 0.25,kg
